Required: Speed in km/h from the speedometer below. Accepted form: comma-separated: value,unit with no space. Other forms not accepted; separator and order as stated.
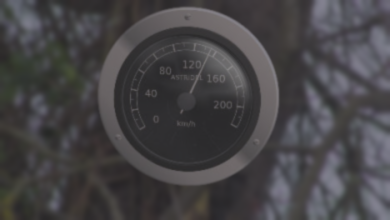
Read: 135,km/h
